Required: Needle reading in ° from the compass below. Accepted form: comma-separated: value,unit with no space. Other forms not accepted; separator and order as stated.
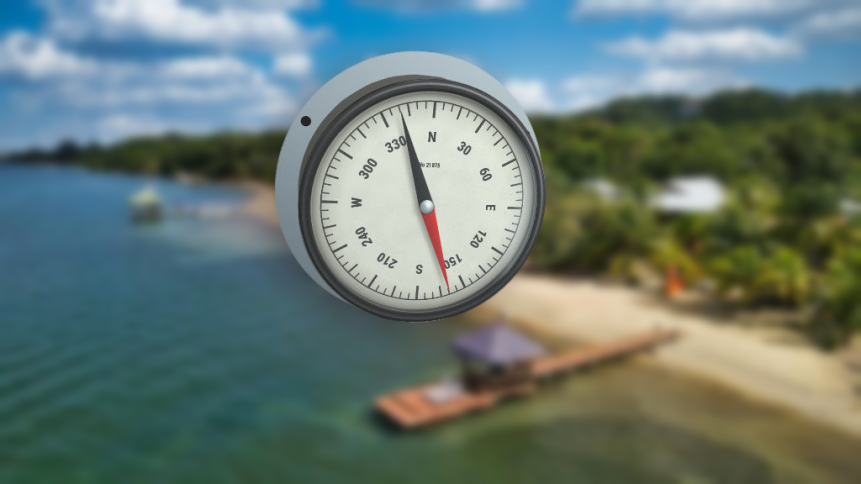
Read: 160,°
